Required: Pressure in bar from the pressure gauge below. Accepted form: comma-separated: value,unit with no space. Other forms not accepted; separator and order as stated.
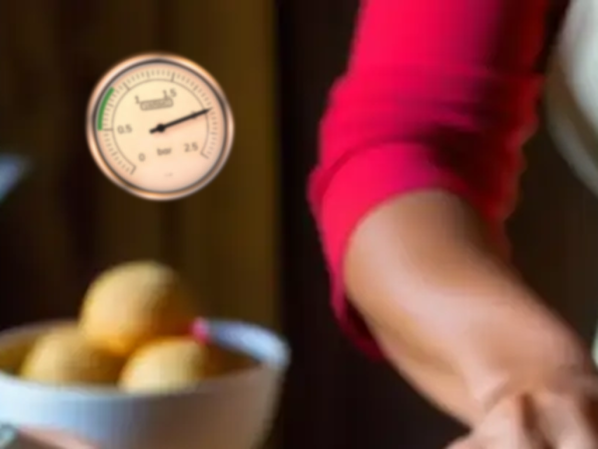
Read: 2,bar
